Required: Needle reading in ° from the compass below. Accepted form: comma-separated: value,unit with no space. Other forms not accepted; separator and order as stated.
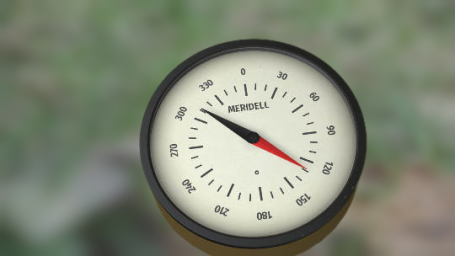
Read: 130,°
